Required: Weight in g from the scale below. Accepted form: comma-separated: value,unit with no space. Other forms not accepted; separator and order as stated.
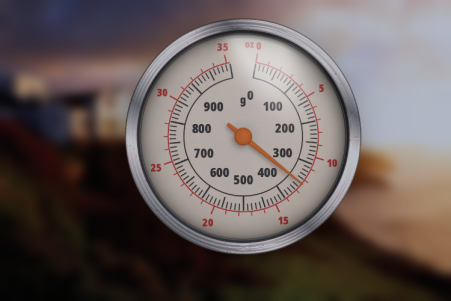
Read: 350,g
